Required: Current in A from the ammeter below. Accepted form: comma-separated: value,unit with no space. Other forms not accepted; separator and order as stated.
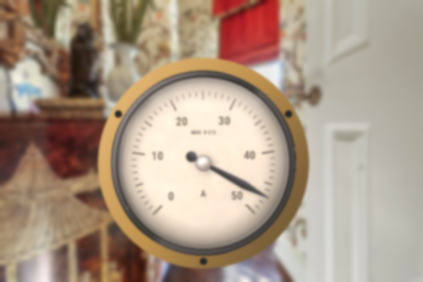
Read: 47,A
